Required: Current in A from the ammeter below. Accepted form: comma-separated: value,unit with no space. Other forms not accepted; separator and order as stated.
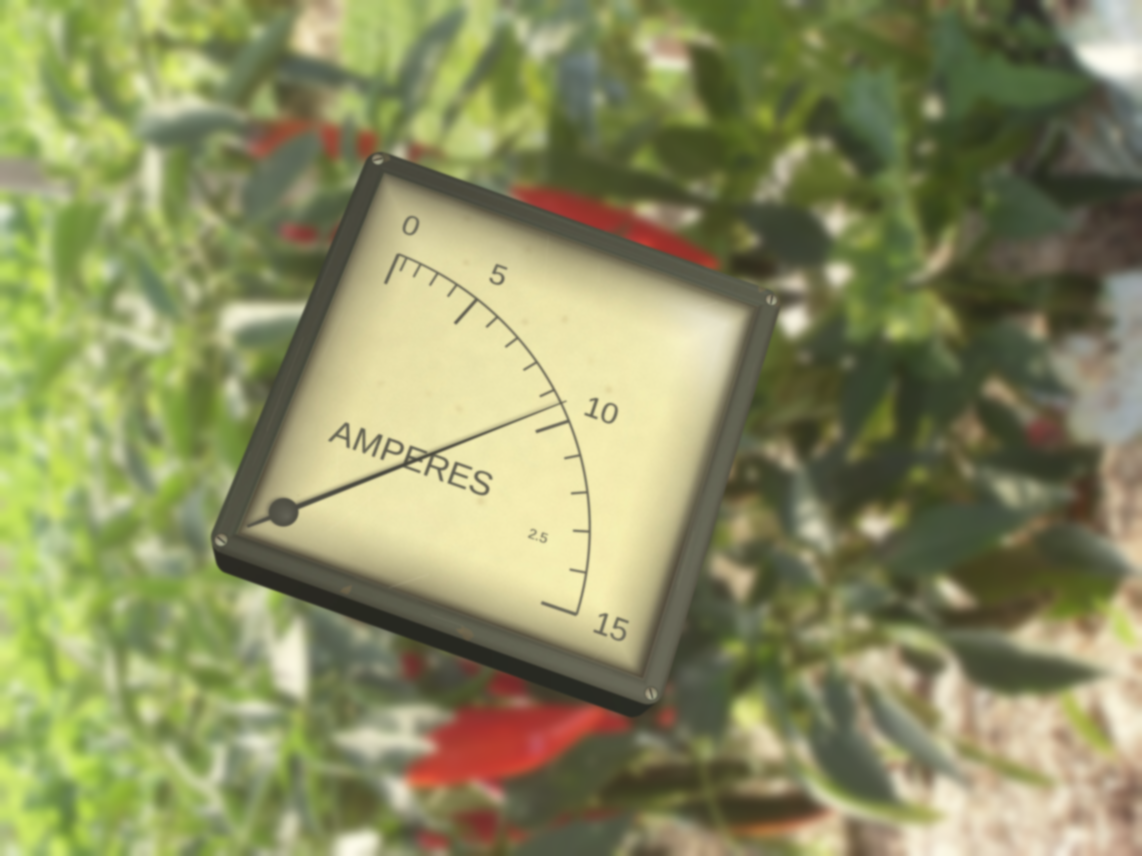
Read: 9.5,A
